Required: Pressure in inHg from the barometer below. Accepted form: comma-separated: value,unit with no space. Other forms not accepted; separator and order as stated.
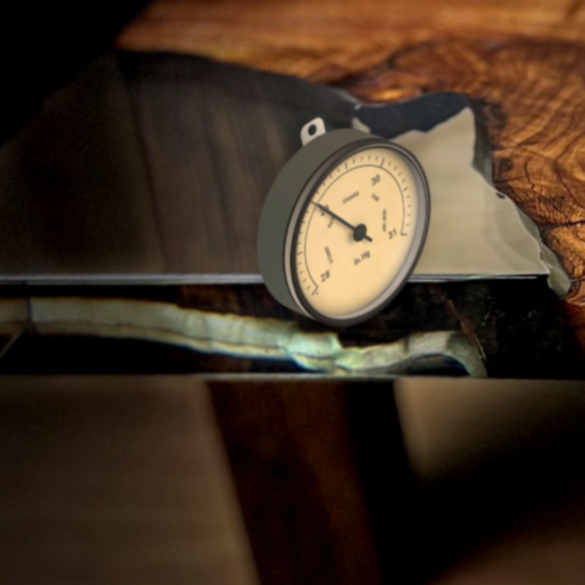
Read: 29,inHg
